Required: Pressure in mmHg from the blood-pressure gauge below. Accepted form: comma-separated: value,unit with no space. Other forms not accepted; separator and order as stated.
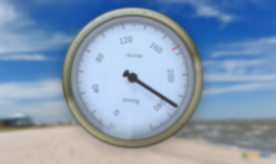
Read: 230,mmHg
